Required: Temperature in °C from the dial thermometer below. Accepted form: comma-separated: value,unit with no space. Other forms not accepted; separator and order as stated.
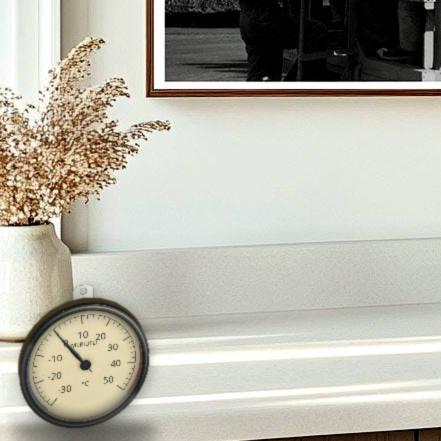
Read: 0,°C
